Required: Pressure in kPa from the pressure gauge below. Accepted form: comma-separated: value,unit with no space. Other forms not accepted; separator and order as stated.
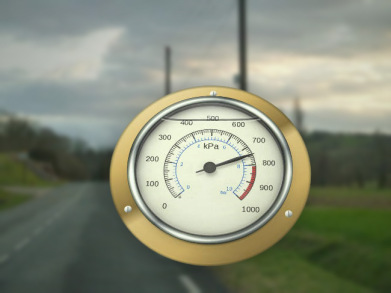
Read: 750,kPa
